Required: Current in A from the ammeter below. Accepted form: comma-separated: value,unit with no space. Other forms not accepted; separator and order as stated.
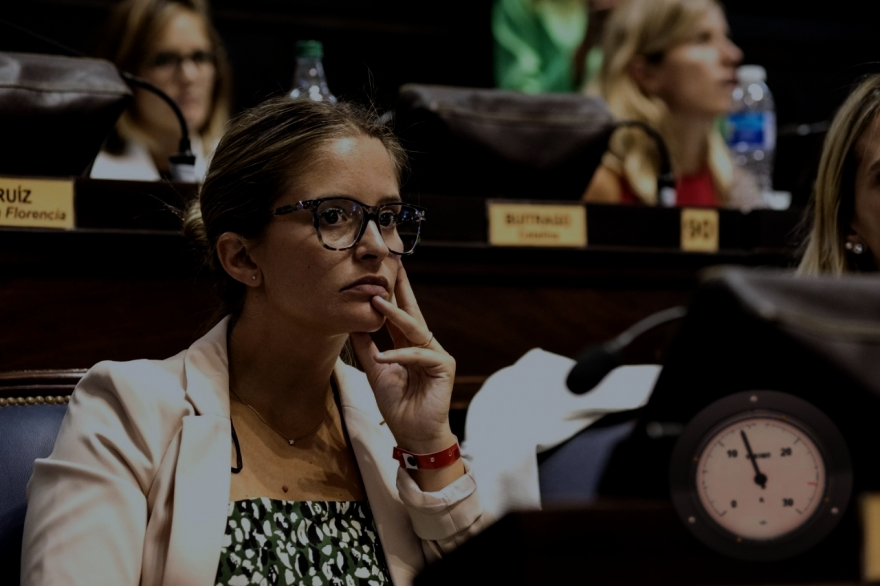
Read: 13,A
